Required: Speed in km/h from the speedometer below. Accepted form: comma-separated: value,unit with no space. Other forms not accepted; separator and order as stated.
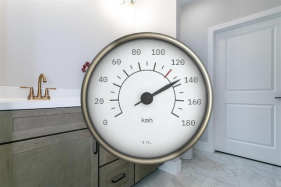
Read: 135,km/h
